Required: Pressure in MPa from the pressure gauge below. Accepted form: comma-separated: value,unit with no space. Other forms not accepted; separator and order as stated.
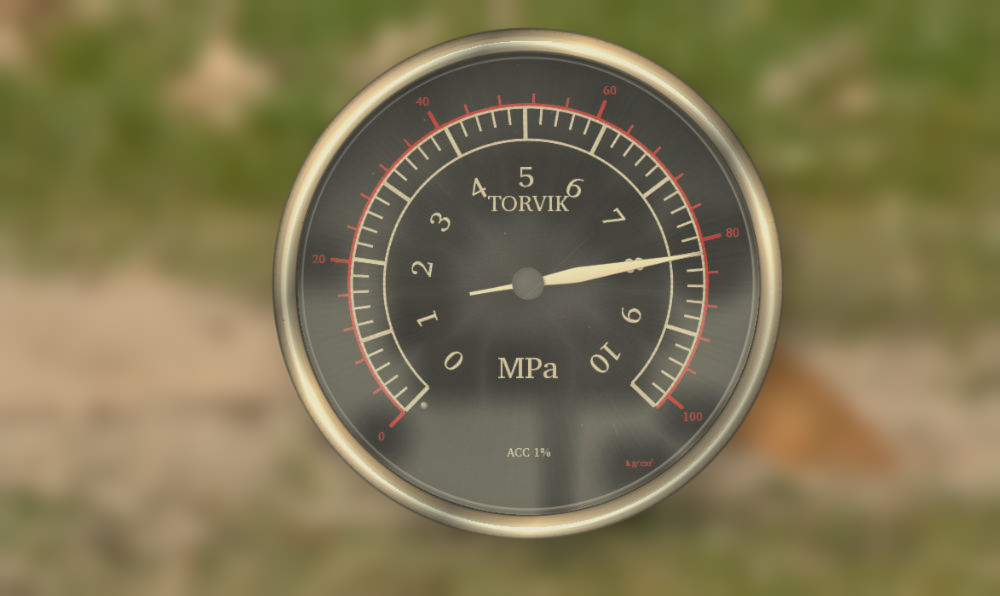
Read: 8,MPa
